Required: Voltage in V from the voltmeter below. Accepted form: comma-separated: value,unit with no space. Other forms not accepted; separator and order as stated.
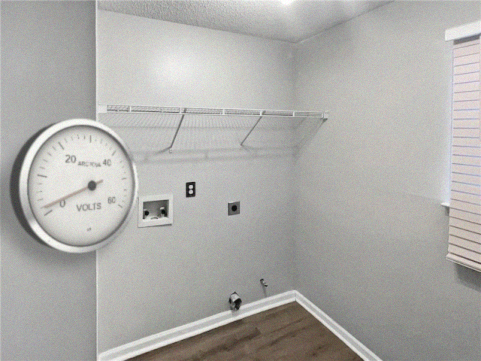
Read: 2,V
